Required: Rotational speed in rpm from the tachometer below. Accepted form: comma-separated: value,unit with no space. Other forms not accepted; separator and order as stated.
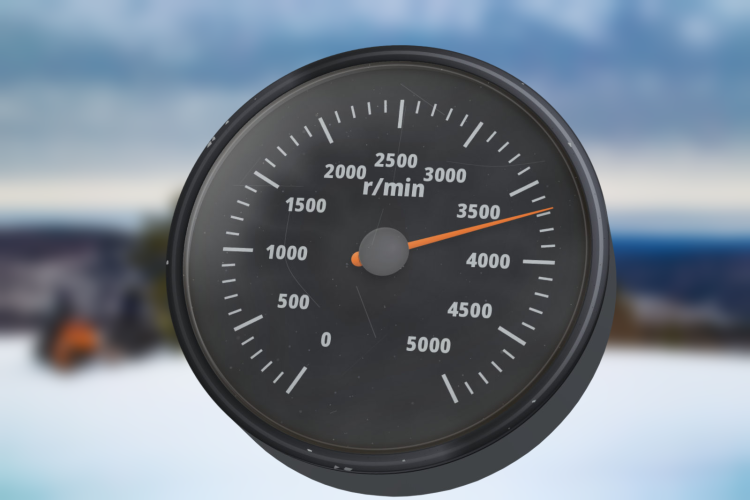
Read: 3700,rpm
